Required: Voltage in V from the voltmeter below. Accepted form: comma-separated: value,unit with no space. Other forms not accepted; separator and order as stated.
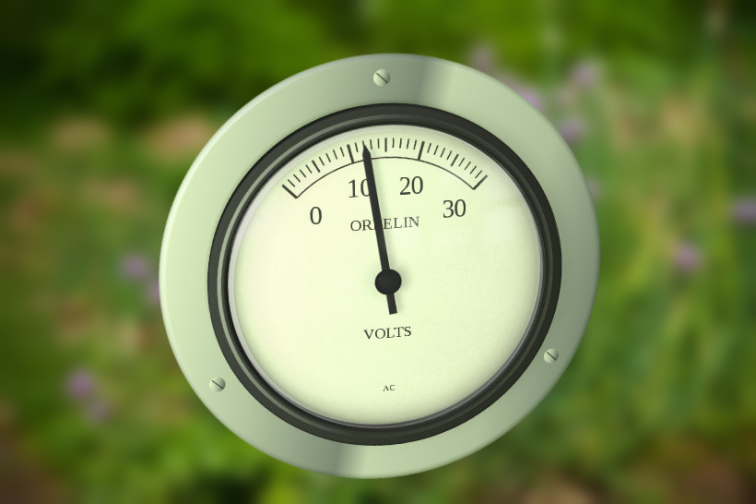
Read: 12,V
